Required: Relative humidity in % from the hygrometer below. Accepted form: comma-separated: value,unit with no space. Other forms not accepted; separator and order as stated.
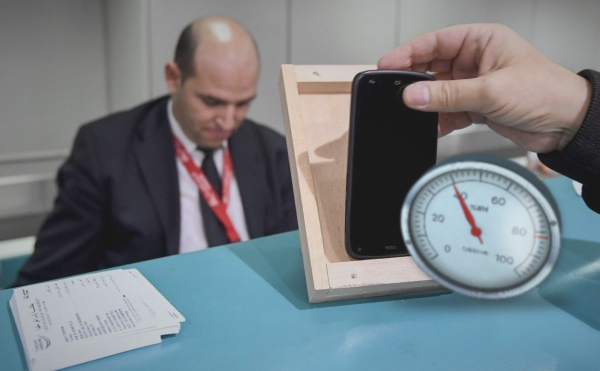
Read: 40,%
